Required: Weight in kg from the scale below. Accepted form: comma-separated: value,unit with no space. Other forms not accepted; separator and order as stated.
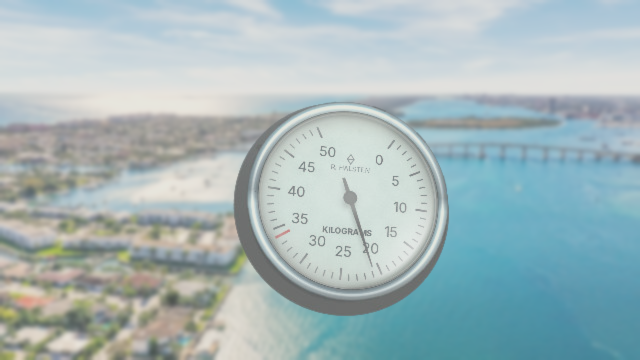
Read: 21,kg
